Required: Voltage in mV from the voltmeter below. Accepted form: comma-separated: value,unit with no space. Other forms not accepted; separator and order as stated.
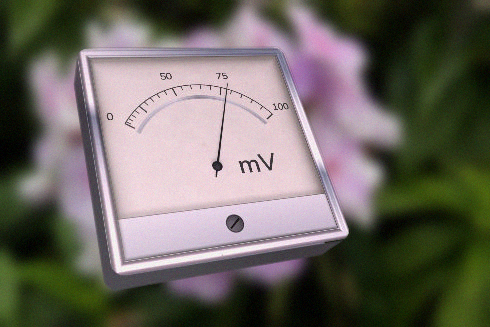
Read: 77.5,mV
